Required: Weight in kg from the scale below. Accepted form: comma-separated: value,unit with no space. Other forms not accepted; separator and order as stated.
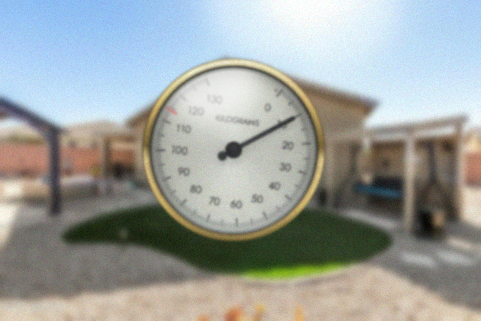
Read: 10,kg
